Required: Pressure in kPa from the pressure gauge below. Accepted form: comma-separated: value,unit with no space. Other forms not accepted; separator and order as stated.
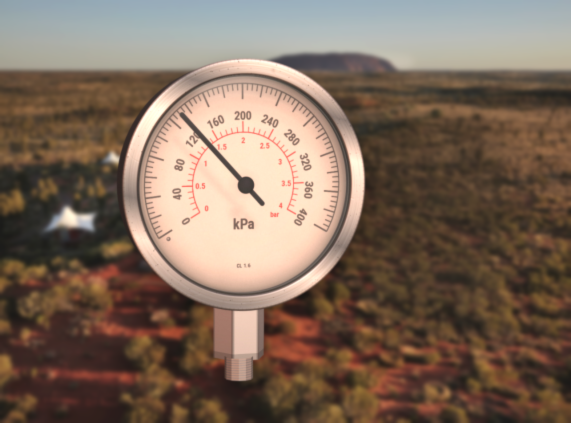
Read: 130,kPa
